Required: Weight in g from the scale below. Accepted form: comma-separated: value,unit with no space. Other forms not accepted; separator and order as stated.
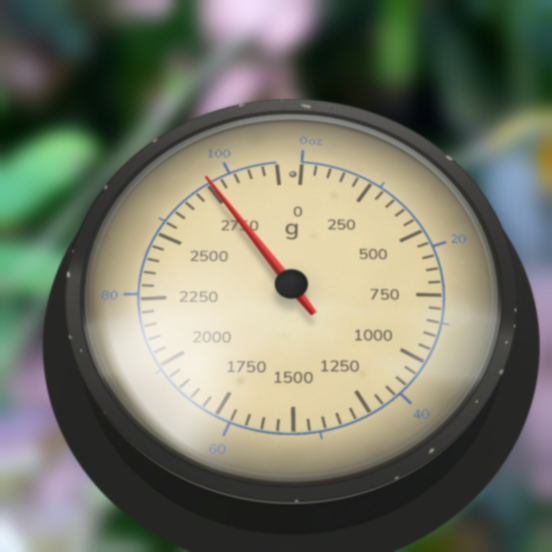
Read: 2750,g
